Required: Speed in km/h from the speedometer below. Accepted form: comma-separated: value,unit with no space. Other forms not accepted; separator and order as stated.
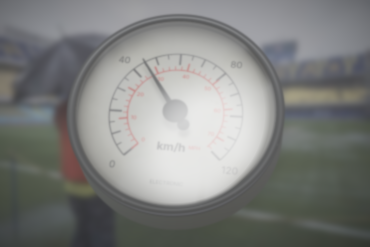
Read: 45,km/h
